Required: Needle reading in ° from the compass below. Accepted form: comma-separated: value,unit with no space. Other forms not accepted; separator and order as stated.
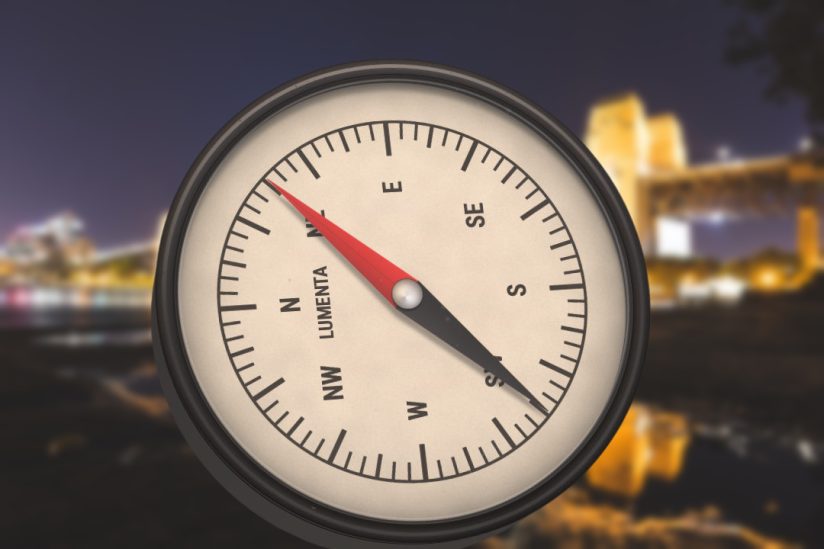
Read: 45,°
